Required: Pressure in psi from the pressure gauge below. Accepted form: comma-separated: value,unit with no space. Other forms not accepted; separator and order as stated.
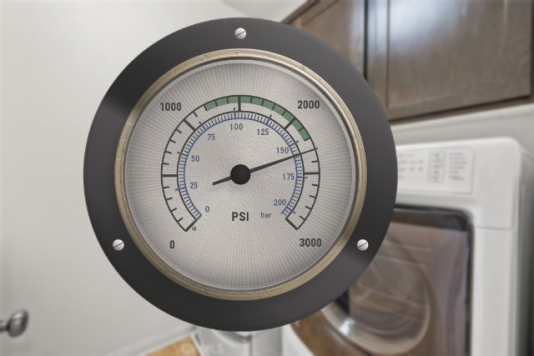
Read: 2300,psi
